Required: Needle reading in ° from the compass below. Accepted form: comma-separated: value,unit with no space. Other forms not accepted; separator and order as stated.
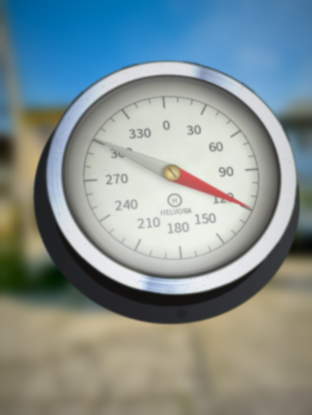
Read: 120,°
